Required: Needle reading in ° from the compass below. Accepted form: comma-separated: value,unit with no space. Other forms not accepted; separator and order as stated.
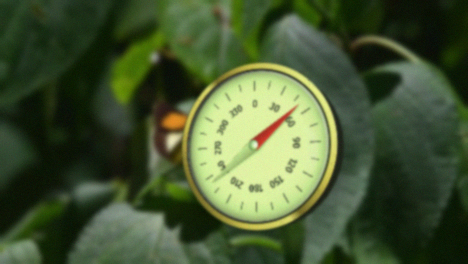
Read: 52.5,°
